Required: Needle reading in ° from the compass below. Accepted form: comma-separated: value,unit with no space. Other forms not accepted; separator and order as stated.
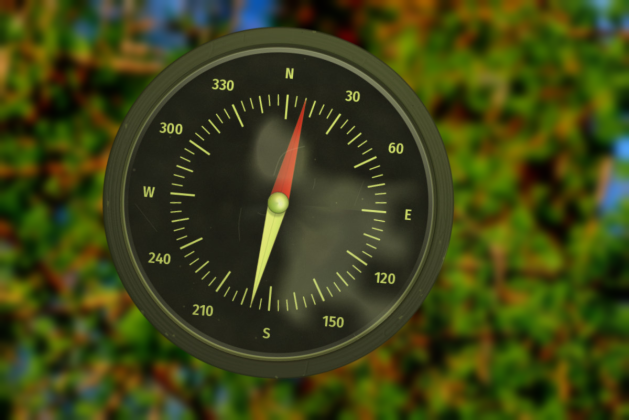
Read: 10,°
